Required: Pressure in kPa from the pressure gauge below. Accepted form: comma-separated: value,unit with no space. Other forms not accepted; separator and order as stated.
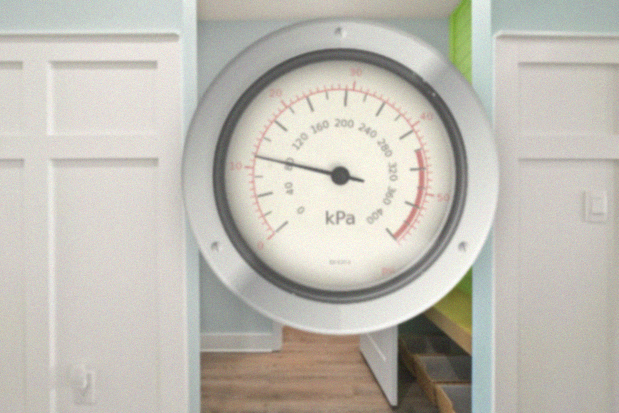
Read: 80,kPa
